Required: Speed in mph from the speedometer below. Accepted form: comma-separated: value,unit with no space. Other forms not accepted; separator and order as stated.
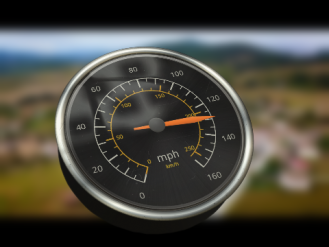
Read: 130,mph
